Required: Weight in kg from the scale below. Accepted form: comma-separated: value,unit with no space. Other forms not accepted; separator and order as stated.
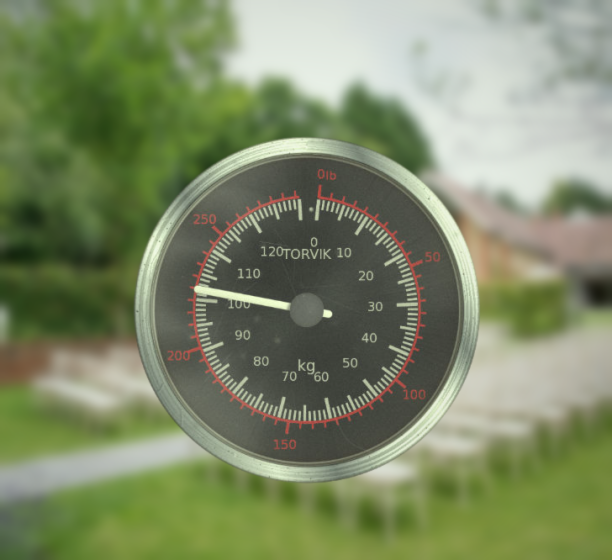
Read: 102,kg
